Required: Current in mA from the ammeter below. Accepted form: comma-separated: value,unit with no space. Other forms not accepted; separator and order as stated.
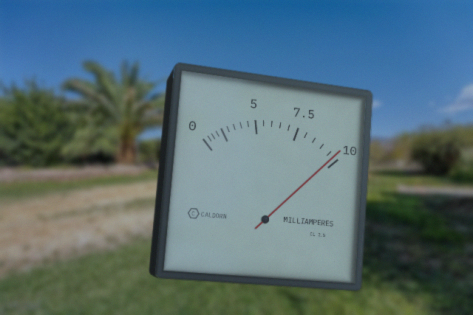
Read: 9.75,mA
